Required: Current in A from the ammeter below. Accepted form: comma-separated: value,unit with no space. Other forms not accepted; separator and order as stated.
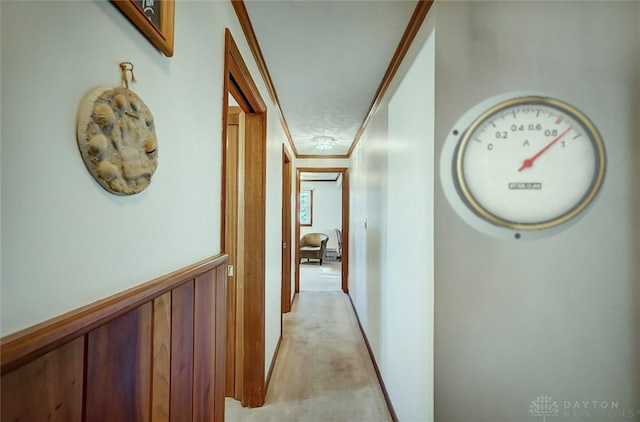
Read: 0.9,A
